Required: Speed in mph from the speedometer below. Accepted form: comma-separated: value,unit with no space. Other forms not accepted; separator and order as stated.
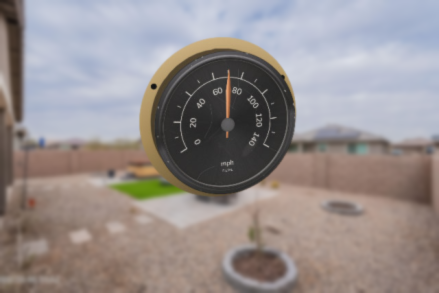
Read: 70,mph
